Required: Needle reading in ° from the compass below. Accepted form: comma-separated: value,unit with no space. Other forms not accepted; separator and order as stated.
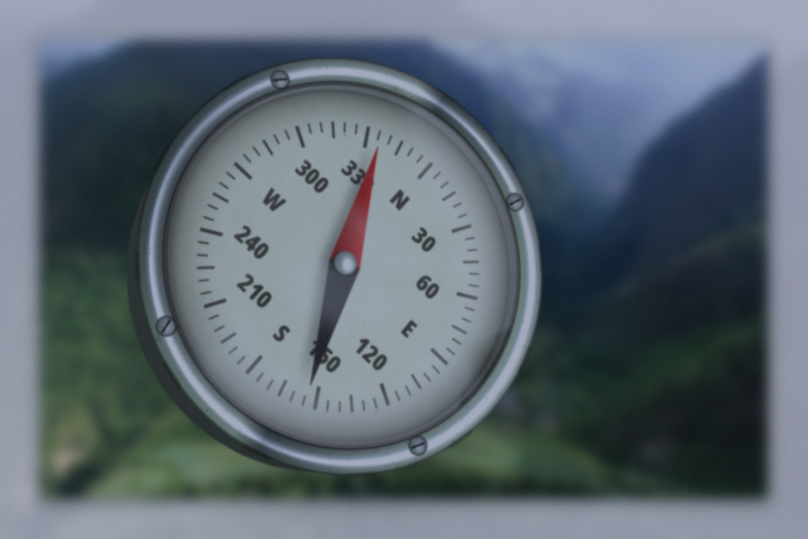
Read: 335,°
